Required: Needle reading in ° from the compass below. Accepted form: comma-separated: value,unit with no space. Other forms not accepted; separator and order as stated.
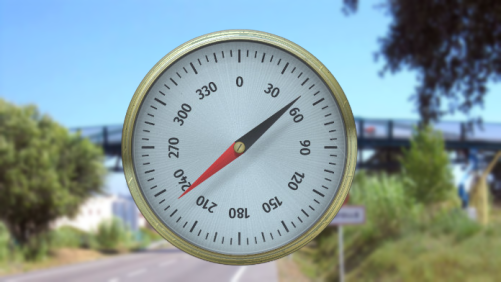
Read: 230,°
